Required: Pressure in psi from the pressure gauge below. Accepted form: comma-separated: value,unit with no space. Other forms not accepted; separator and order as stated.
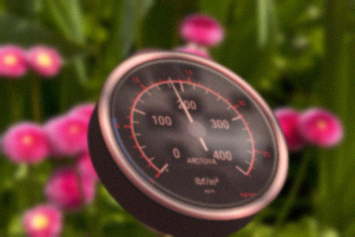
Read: 180,psi
